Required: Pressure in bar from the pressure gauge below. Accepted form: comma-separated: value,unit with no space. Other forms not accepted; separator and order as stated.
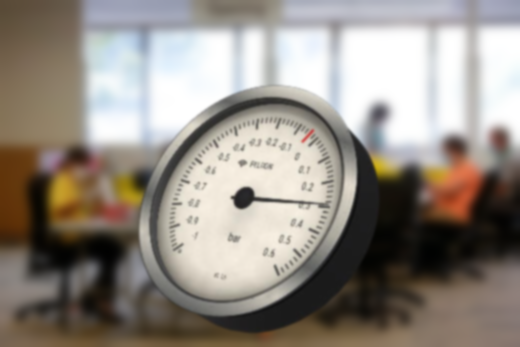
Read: 0.3,bar
